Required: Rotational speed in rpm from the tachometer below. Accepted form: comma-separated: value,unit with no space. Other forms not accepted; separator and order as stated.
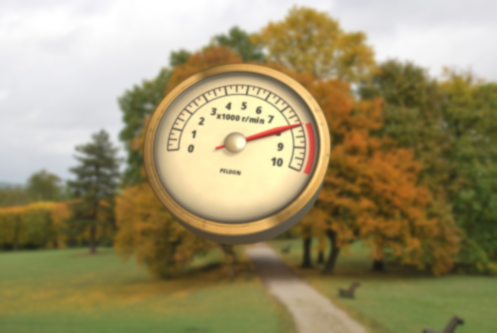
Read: 8000,rpm
